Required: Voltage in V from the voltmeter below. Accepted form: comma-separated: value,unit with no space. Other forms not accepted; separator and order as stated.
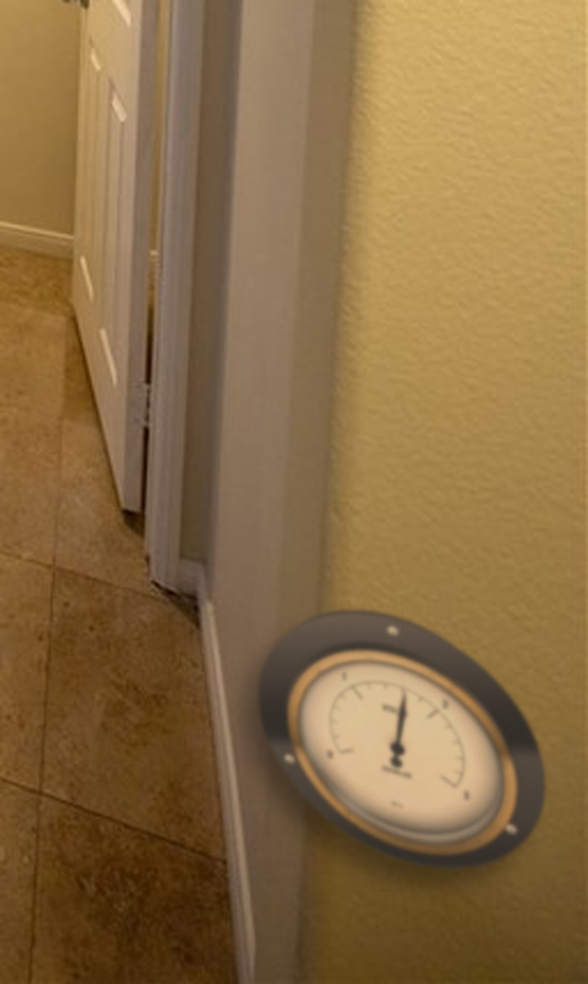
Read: 1.6,V
